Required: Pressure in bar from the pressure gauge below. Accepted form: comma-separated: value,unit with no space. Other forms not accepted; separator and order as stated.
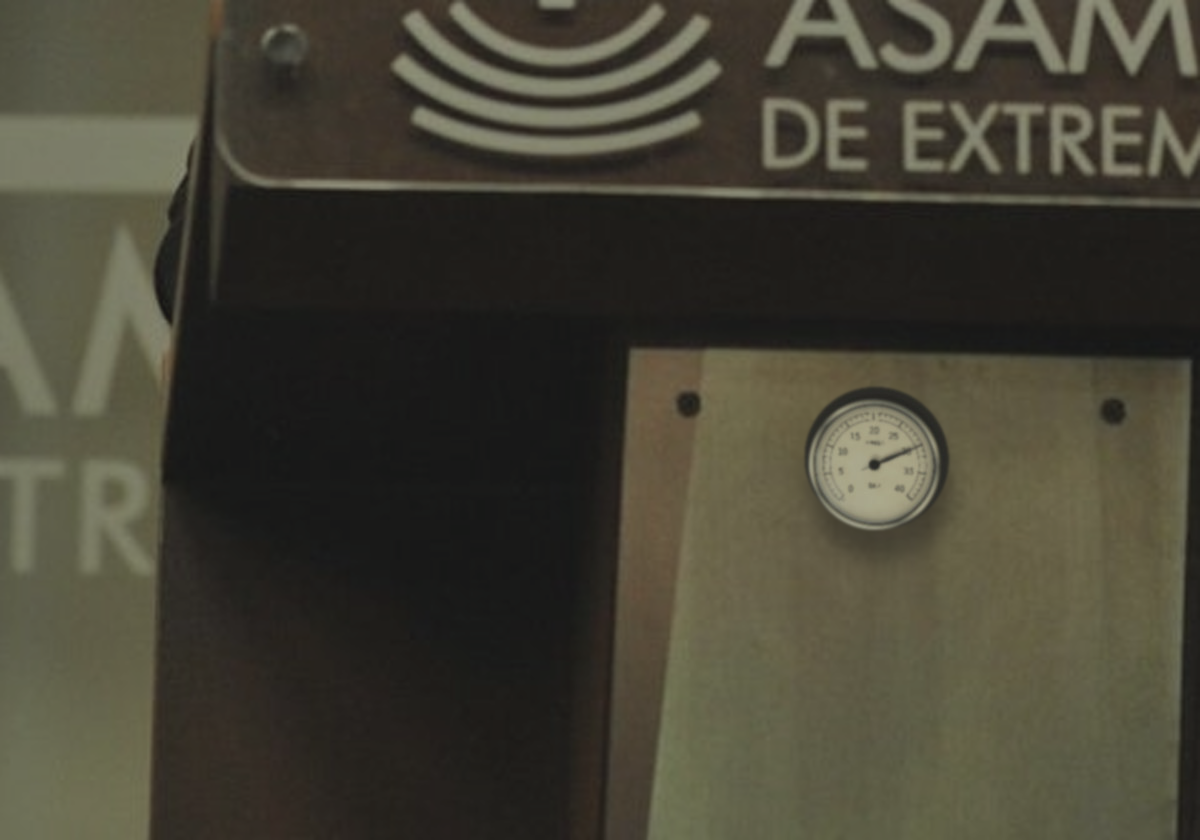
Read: 30,bar
